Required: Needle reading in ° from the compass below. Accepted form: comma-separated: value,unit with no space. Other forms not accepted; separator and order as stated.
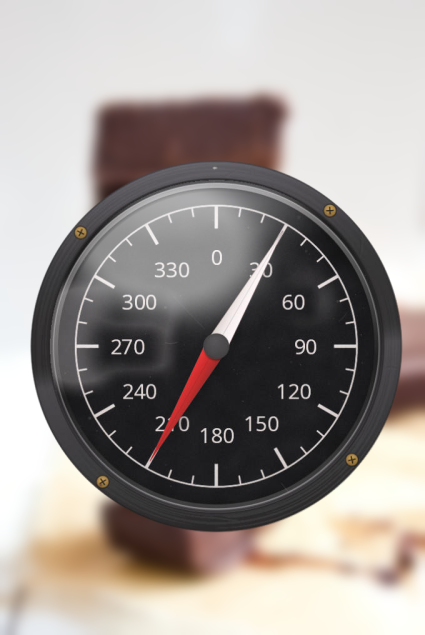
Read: 210,°
